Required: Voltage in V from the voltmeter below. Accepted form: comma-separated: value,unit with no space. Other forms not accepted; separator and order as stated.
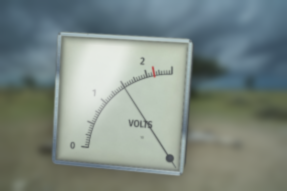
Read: 1.5,V
